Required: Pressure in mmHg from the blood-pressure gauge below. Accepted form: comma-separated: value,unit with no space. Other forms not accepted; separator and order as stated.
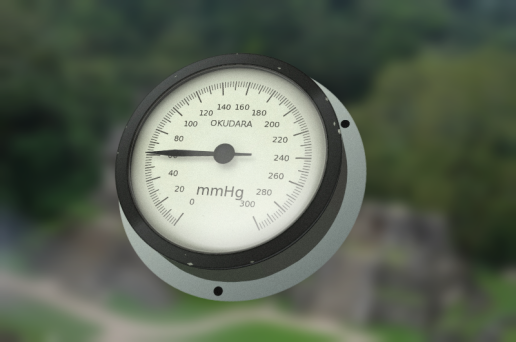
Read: 60,mmHg
